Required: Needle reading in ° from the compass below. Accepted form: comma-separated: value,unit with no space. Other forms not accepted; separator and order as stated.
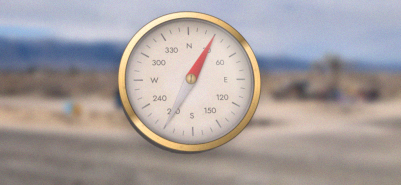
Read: 30,°
